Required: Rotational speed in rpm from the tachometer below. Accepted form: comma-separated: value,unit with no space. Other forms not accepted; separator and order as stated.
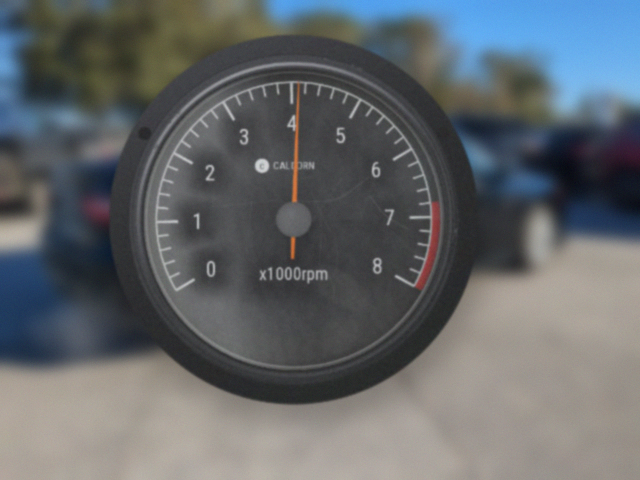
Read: 4100,rpm
